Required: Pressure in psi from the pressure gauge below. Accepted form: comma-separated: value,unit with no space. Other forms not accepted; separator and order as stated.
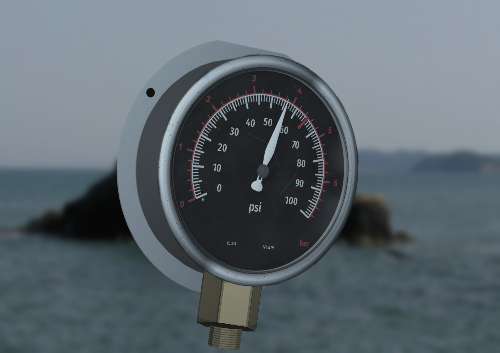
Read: 55,psi
